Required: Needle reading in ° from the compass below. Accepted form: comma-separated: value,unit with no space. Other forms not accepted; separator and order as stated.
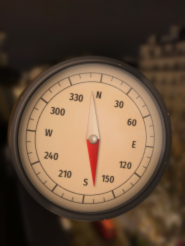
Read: 170,°
